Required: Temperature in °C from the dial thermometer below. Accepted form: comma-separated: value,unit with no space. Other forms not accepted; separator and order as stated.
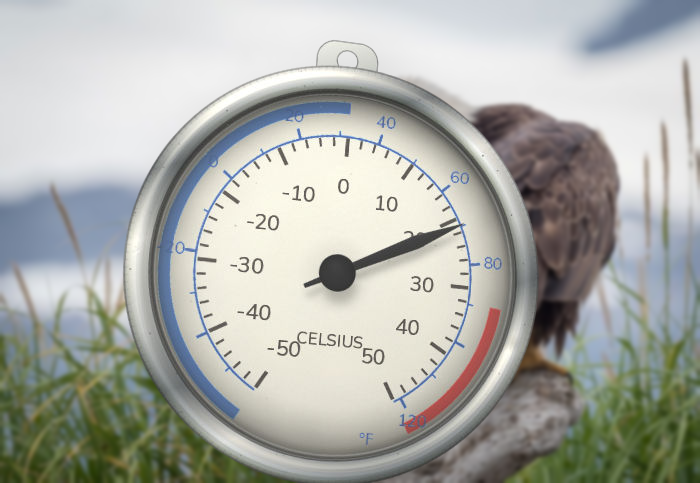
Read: 21,°C
